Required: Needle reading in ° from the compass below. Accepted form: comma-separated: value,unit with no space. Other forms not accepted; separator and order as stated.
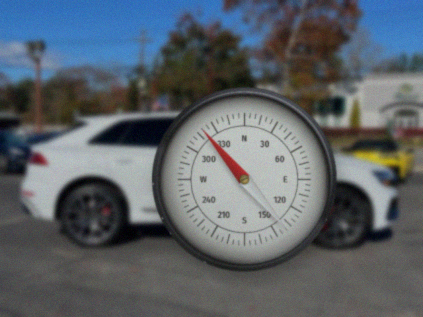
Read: 320,°
